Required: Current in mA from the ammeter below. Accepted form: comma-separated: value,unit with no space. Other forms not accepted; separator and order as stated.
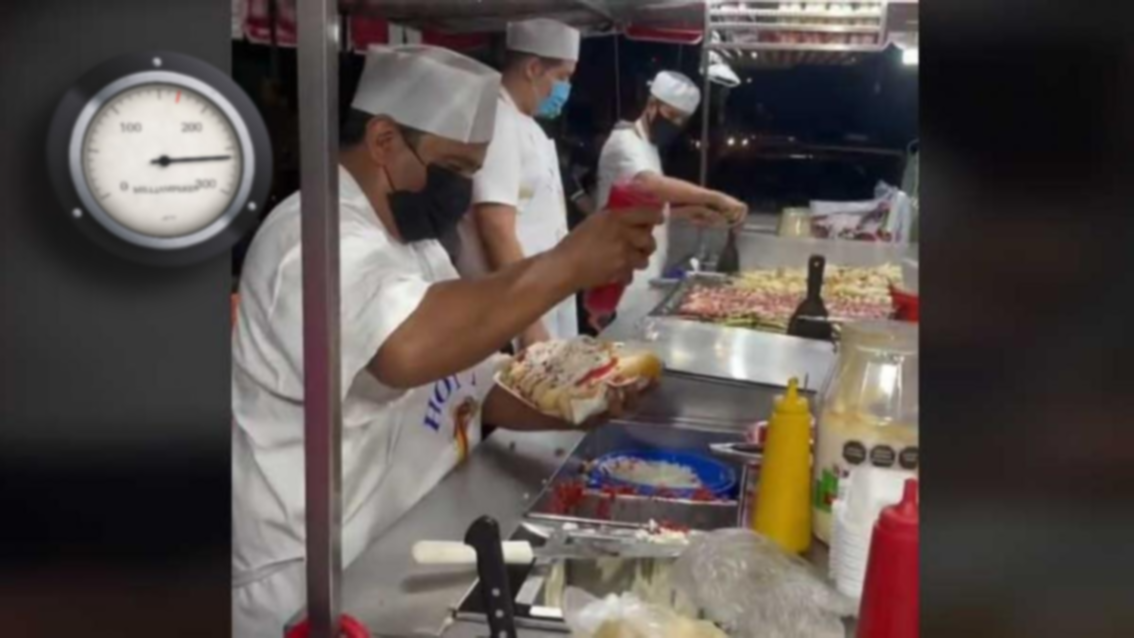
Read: 260,mA
